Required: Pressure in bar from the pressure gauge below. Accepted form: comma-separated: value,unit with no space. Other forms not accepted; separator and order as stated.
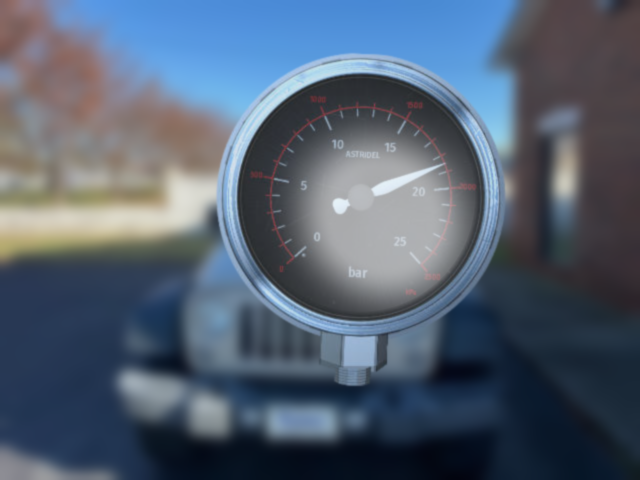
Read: 18.5,bar
